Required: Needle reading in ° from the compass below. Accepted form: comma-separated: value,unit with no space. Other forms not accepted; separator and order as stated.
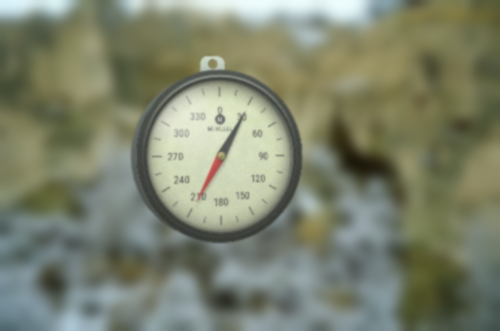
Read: 210,°
